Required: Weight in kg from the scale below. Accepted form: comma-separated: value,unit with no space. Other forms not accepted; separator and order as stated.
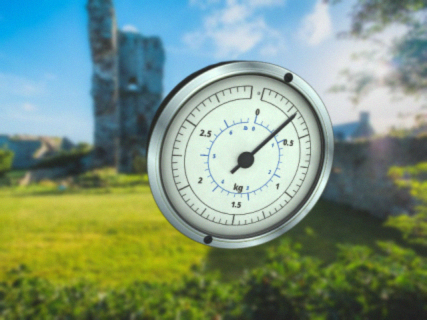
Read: 0.3,kg
